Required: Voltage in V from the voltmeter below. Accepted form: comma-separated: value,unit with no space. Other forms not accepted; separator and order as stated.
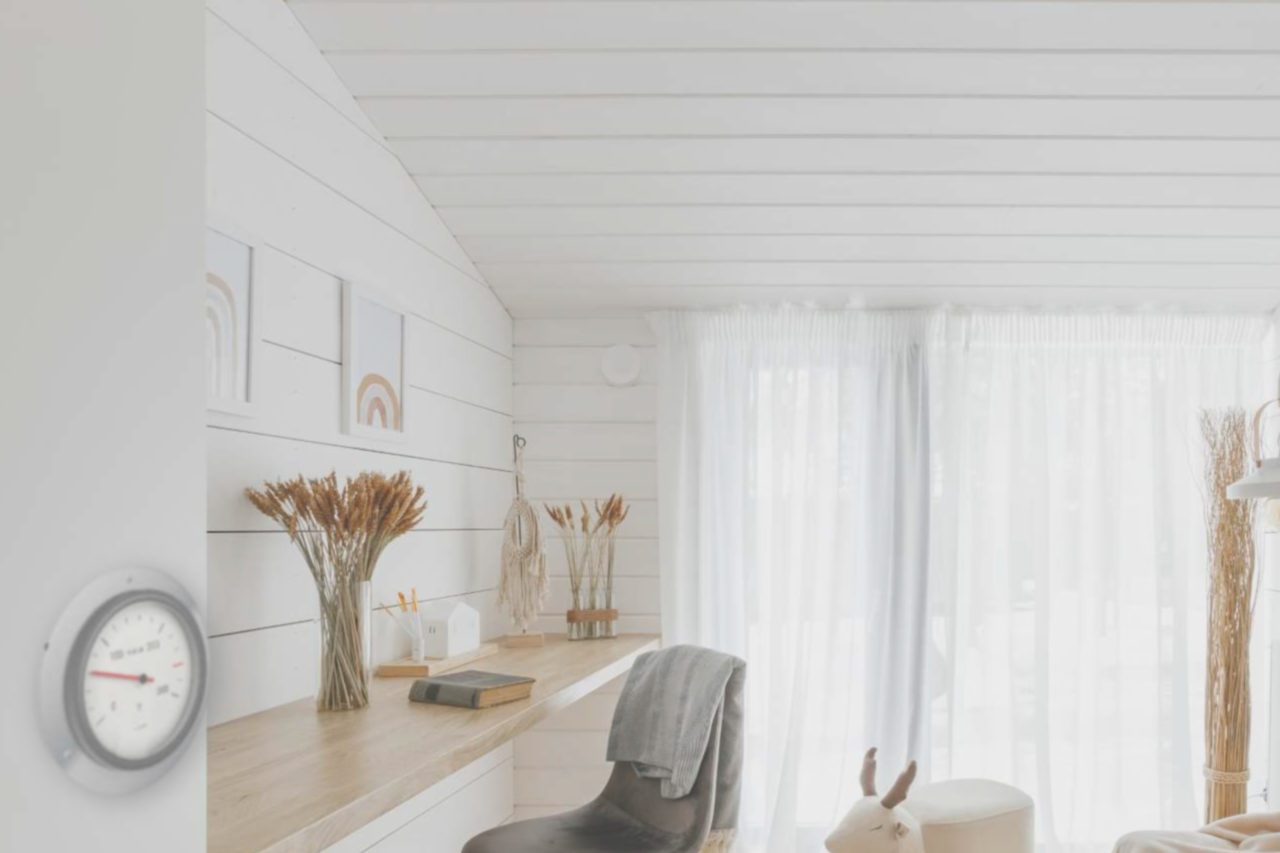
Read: 60,V
